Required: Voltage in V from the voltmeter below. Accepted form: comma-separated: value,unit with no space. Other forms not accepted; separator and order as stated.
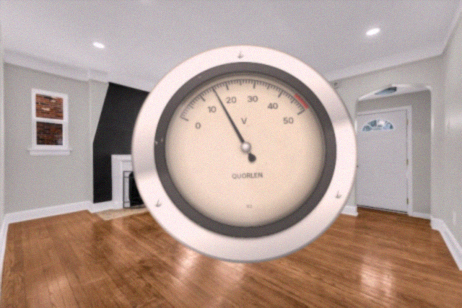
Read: 15,V
